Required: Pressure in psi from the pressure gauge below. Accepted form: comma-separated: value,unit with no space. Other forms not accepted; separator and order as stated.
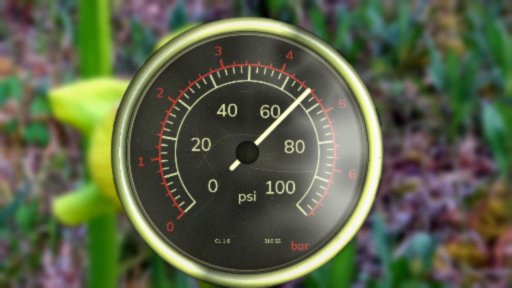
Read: 66,psi
